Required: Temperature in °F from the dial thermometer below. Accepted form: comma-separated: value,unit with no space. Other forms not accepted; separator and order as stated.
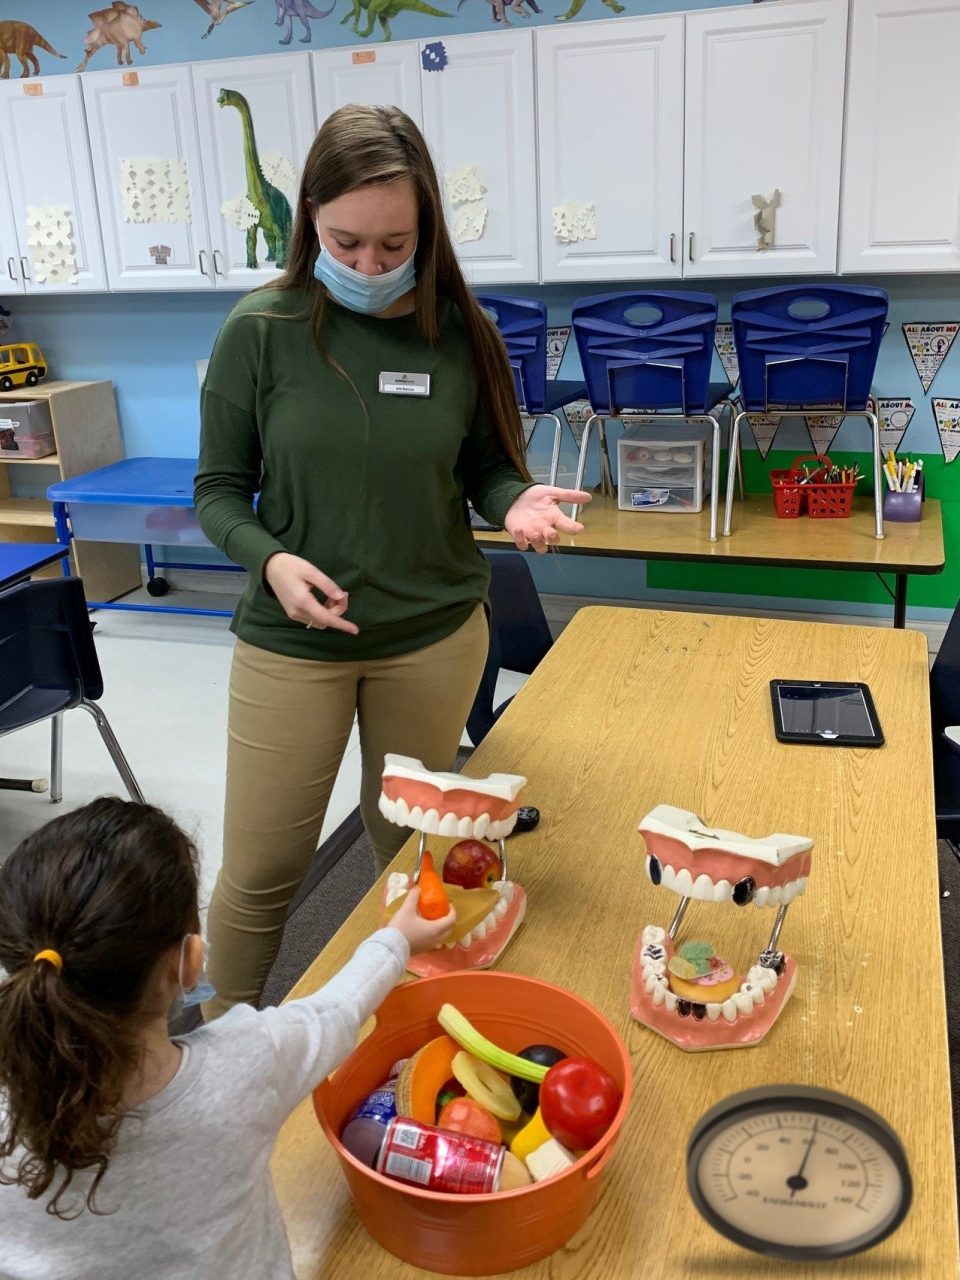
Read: 60,°F
